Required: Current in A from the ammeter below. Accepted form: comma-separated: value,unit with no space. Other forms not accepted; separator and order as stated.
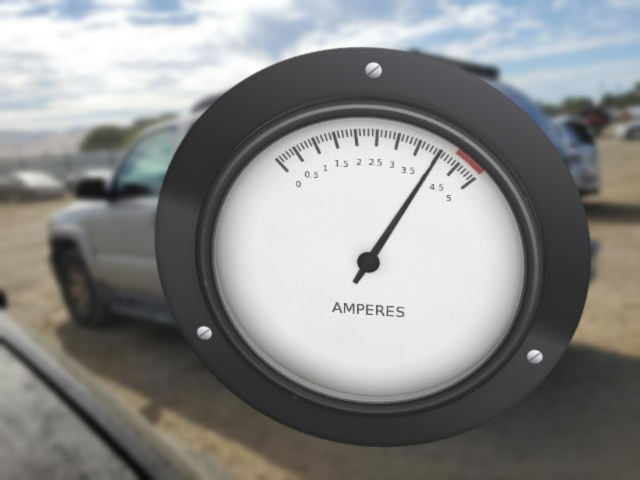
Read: 4,A
